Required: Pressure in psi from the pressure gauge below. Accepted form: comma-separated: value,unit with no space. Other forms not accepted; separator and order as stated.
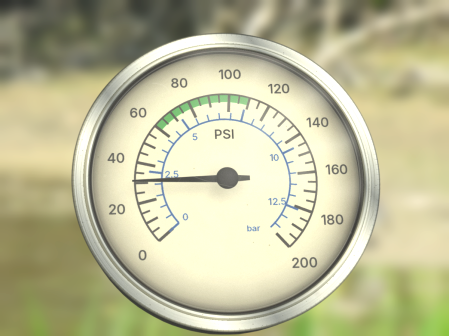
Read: 30,psi
